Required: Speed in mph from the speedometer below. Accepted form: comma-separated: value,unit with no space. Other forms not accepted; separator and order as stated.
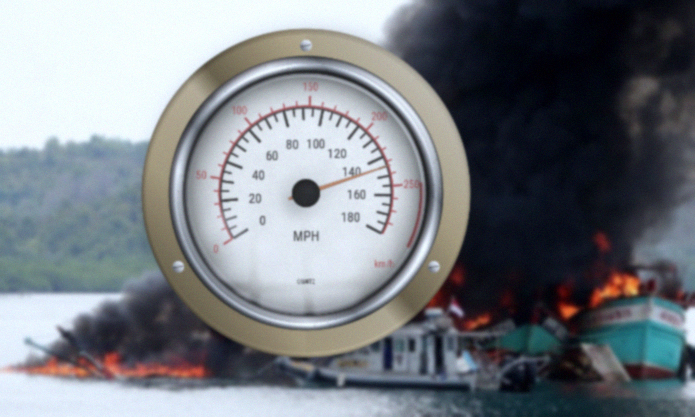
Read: 145,mph
